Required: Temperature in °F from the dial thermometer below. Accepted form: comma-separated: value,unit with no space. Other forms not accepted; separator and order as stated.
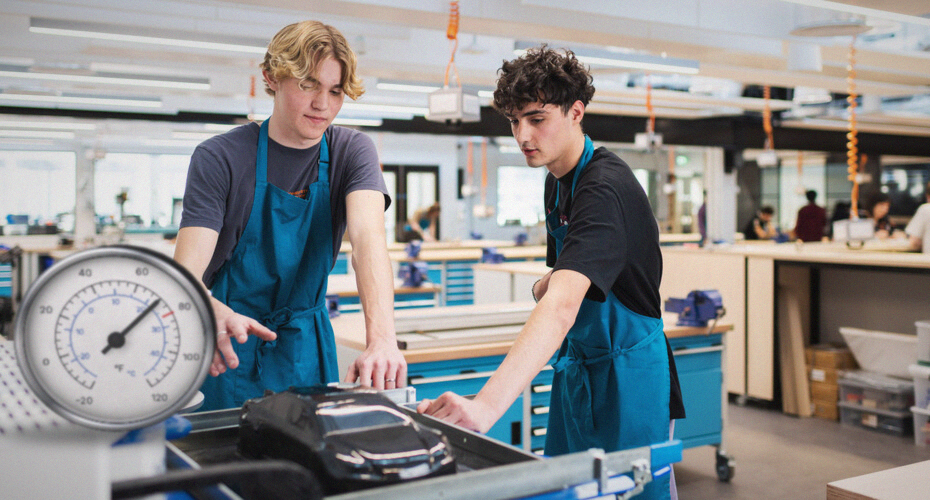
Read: 72,°F
